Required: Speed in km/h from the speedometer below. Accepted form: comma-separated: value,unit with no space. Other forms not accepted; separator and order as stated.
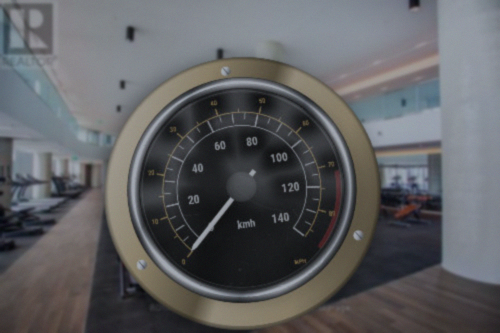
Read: 0,km/h
